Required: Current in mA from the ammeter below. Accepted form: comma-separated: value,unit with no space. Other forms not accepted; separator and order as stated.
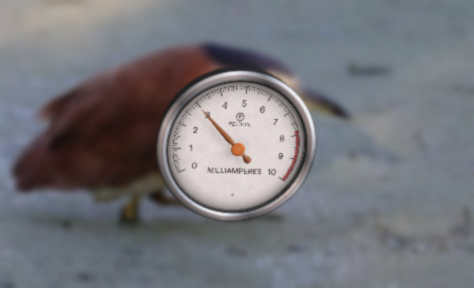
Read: 3,mA
